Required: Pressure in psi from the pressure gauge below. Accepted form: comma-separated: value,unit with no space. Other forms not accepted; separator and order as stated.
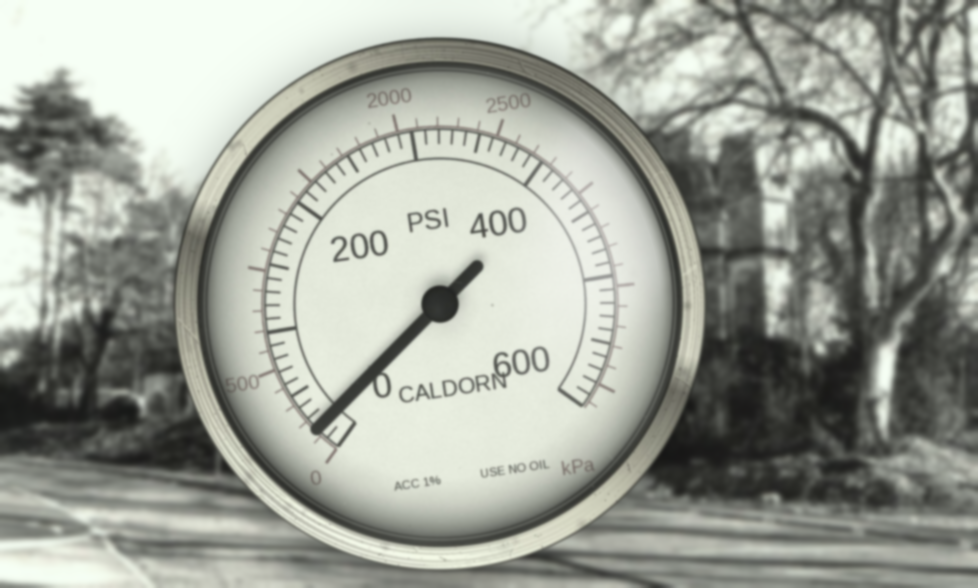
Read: 20,psi
